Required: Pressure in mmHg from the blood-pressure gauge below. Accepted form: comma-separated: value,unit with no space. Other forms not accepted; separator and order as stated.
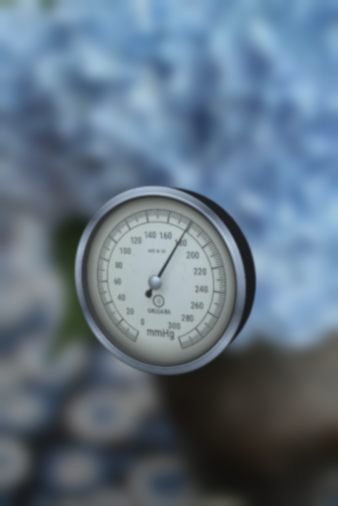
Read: 180,mmHg
